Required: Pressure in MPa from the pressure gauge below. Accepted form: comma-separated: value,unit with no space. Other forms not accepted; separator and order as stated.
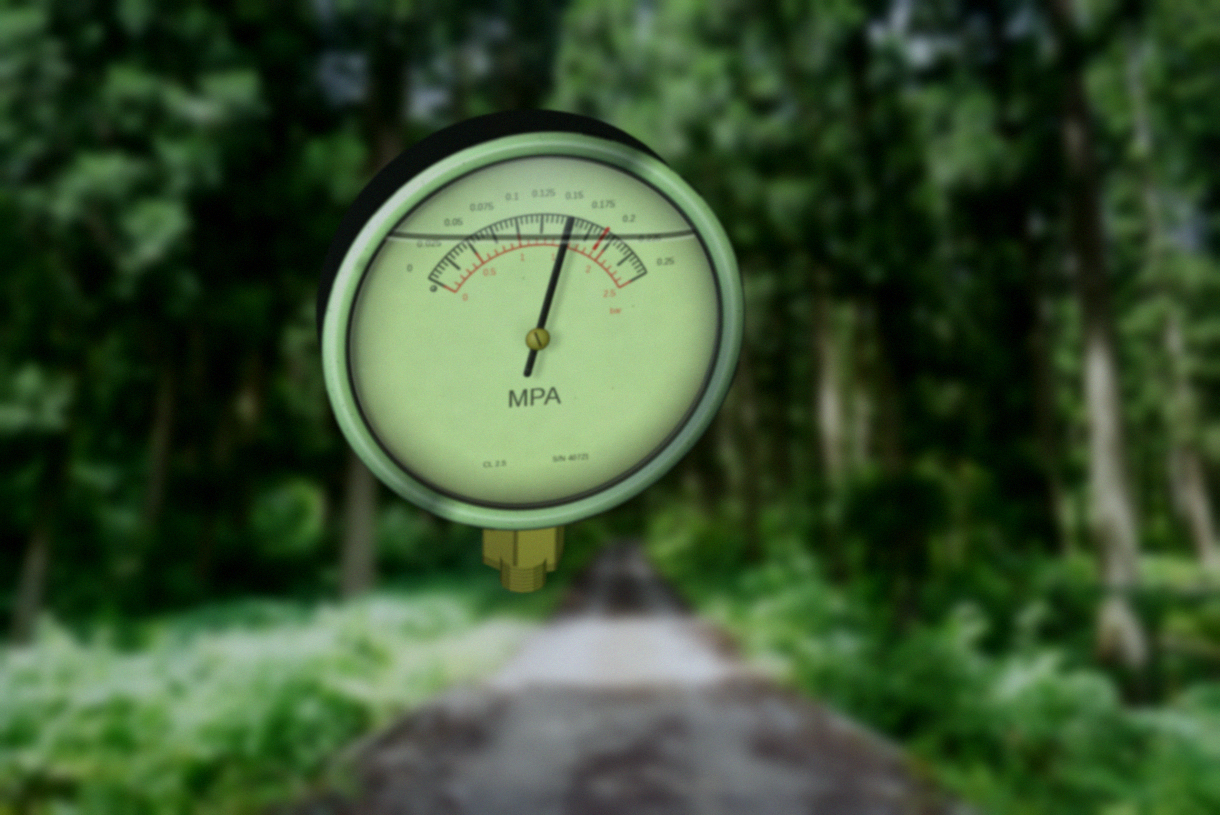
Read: 0.15,MPa
